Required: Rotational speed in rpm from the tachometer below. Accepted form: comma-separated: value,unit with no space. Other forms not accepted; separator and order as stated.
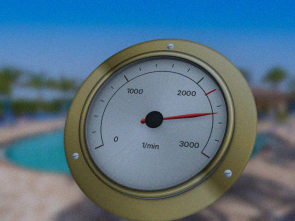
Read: 2500,rpm
